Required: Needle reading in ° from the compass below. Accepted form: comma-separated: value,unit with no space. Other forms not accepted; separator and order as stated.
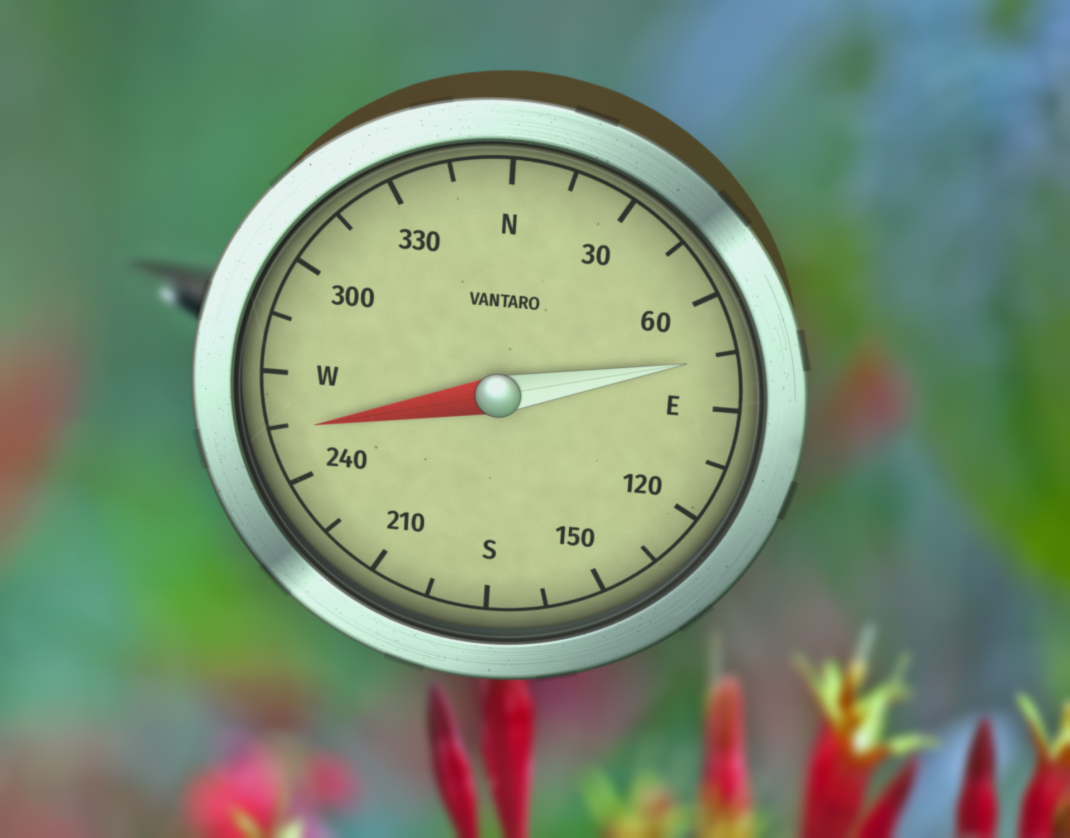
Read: 255,°
